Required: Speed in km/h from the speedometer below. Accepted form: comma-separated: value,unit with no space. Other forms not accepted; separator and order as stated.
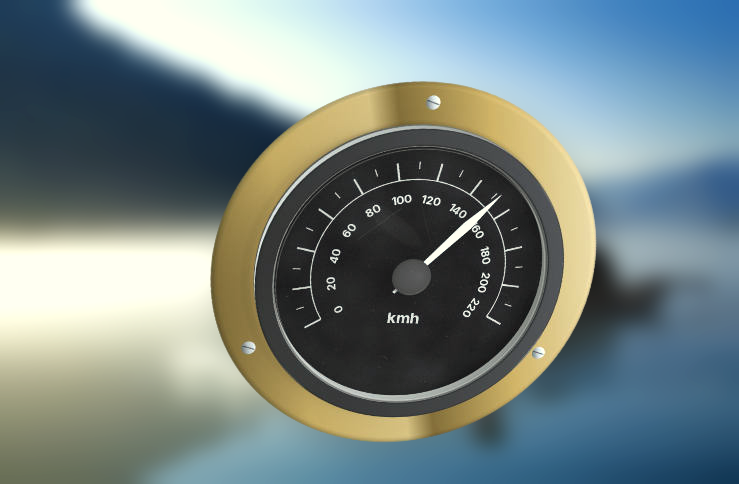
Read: 150,km/h
